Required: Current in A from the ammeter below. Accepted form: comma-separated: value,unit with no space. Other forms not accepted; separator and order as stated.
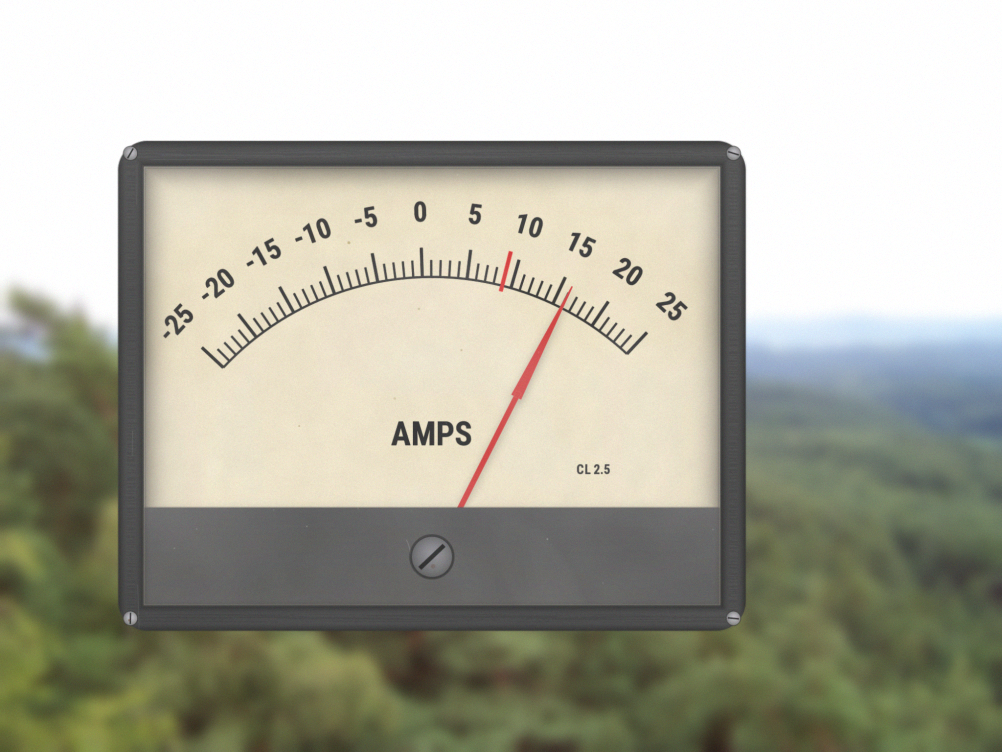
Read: 16,A
